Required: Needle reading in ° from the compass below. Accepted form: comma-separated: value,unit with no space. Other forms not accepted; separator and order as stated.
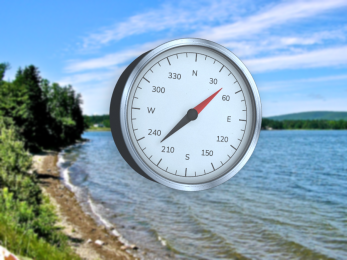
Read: 45,°
